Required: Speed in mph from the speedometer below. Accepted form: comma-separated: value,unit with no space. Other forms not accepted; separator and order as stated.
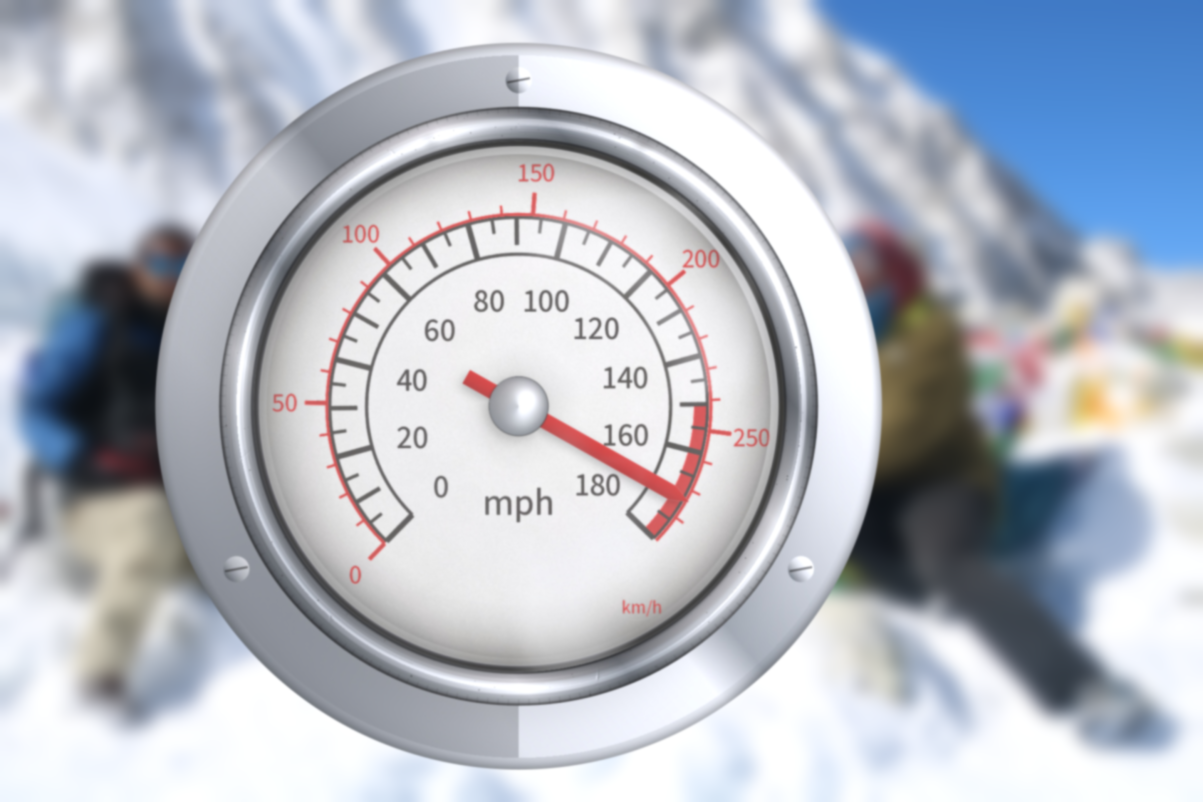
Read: 170,mph
